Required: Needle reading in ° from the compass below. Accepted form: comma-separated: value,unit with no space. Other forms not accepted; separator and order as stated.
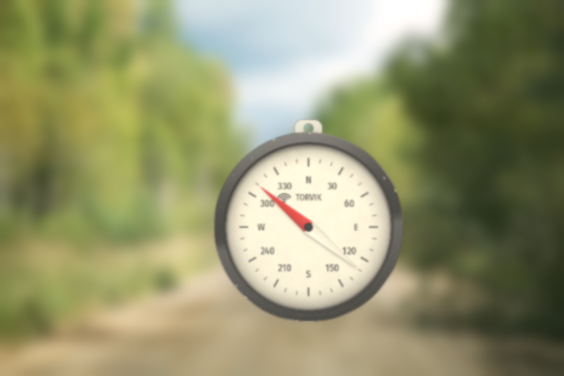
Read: 310,°
